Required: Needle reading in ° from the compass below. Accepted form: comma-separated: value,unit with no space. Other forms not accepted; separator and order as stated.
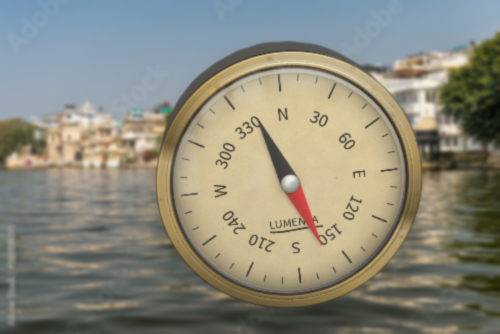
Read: 160,°
